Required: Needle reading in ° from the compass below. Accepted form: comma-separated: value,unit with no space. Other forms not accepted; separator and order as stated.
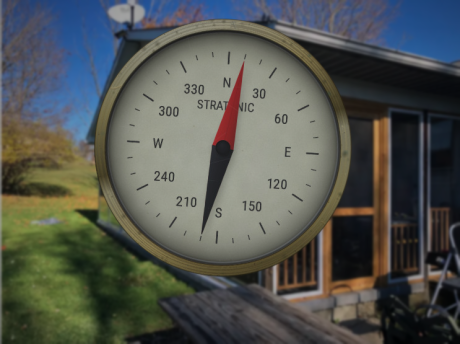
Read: 10,°
